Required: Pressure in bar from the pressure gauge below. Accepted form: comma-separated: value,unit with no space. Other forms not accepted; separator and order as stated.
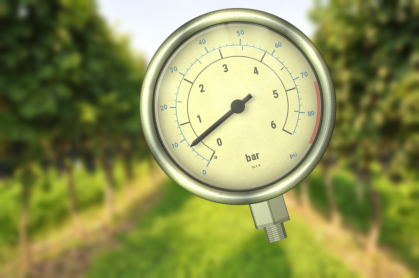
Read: 0.5,bar
